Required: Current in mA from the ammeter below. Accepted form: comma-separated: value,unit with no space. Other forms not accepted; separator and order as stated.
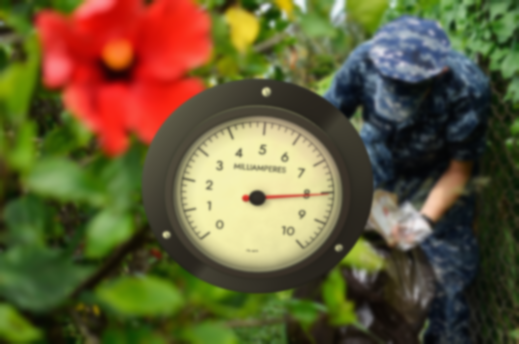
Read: 8,mA
